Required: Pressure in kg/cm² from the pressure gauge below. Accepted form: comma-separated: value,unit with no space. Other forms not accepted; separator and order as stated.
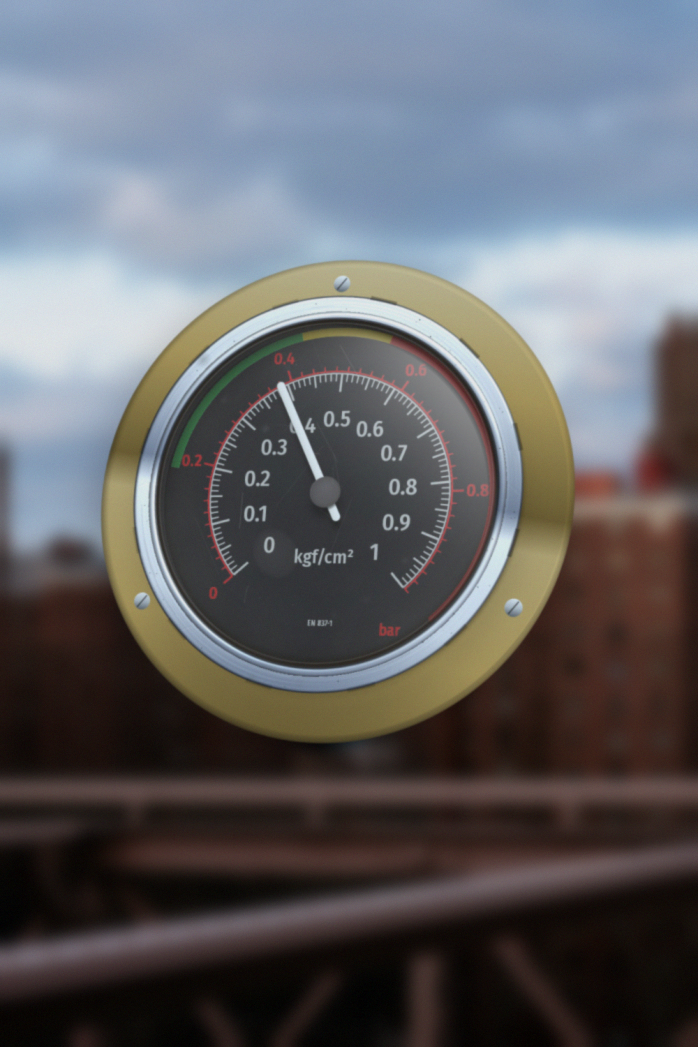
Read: 0.39,kg/cm²
